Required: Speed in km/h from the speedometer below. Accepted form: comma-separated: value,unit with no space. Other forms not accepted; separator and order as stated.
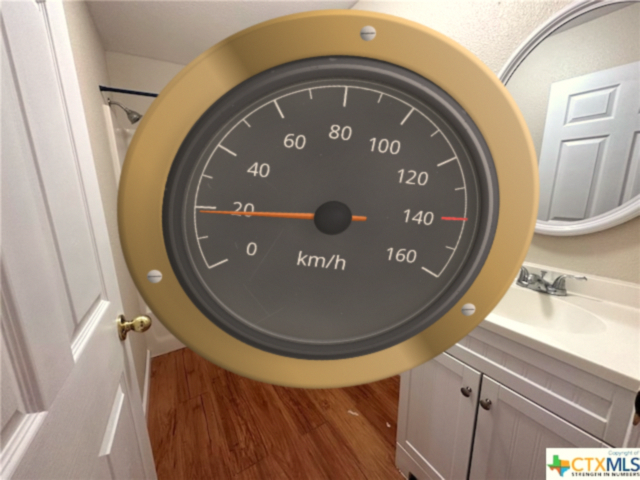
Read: 20,km/h
